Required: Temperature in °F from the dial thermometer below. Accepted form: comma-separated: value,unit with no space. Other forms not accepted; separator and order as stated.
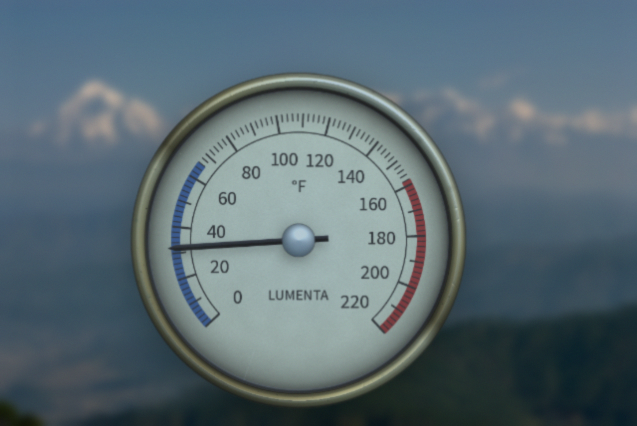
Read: 32,°F
